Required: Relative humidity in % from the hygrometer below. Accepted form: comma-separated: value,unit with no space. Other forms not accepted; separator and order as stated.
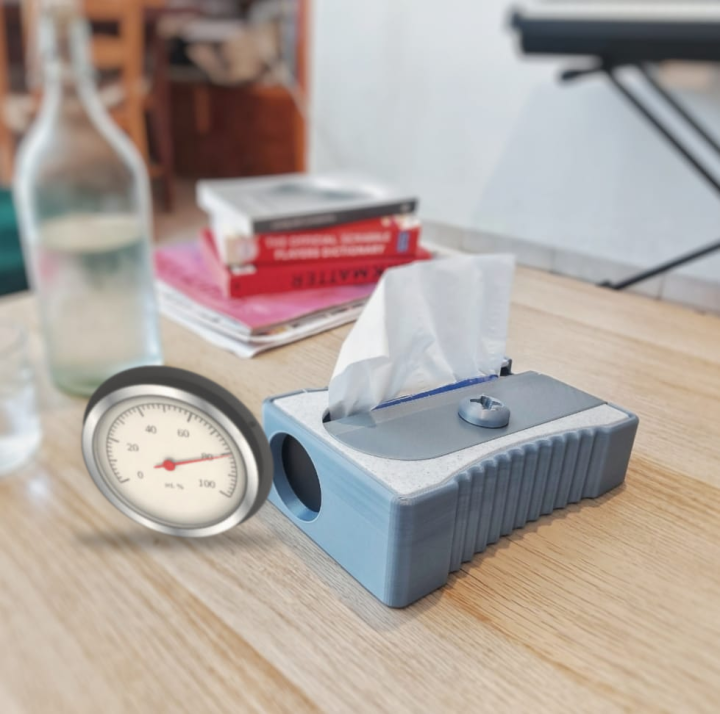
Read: 80,%
